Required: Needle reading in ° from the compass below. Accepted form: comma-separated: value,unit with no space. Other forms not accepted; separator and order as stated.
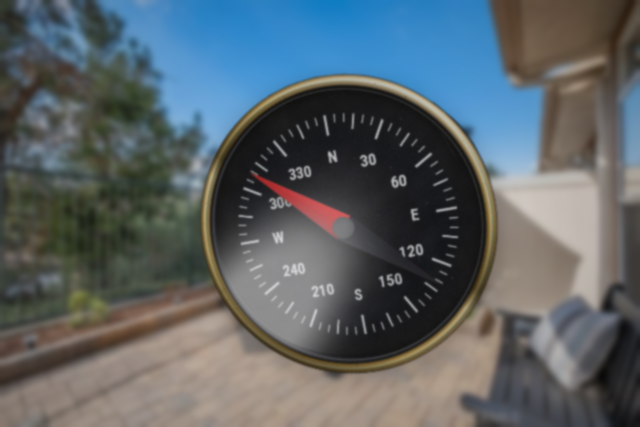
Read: 310,°
